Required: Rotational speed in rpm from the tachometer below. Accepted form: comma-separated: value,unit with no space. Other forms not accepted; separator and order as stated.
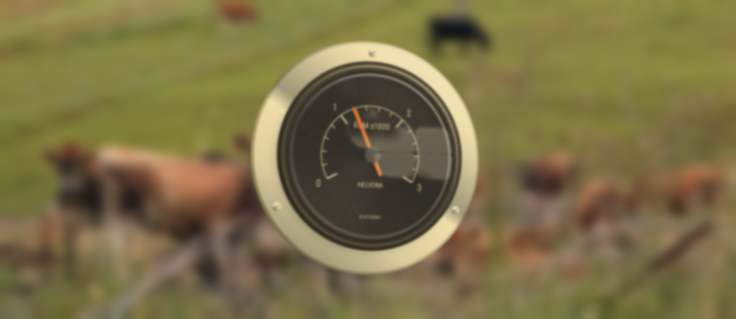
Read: 1200,rpm
